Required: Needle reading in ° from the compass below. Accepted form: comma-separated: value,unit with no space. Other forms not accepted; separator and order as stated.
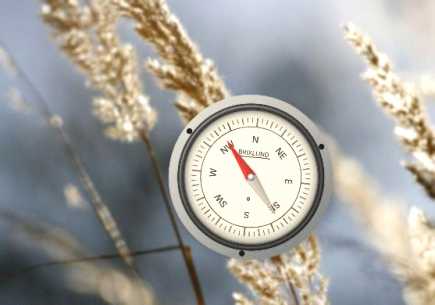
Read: 320,°
